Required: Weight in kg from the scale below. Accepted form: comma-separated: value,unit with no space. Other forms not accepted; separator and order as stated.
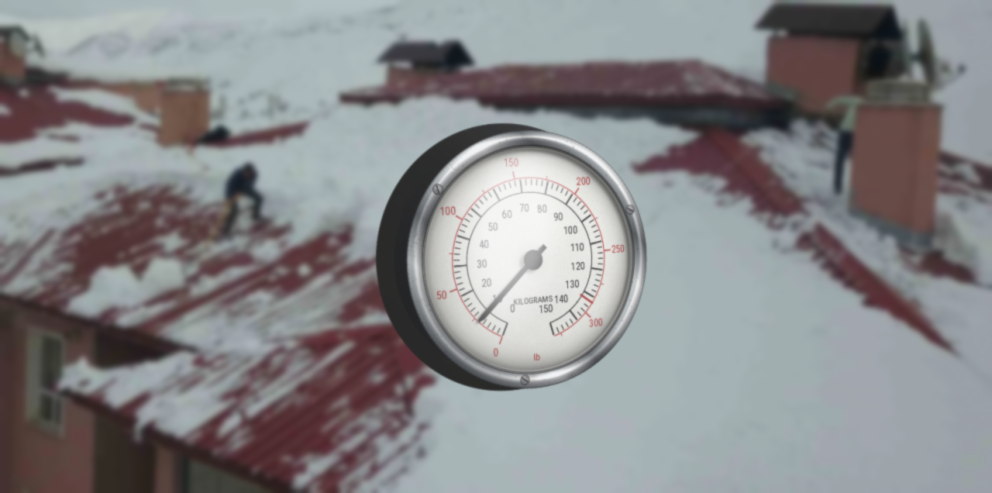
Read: 10,kg
